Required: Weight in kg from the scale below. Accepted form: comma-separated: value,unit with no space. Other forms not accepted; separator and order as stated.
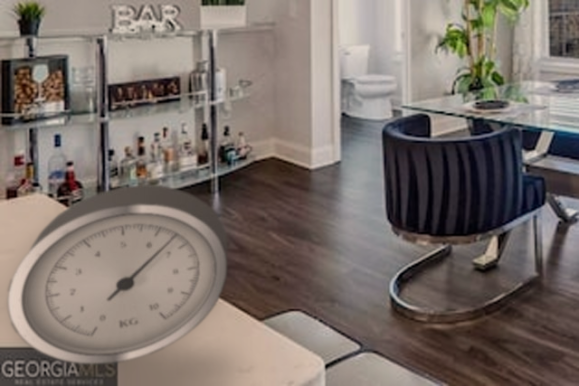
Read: 6.5,kg
